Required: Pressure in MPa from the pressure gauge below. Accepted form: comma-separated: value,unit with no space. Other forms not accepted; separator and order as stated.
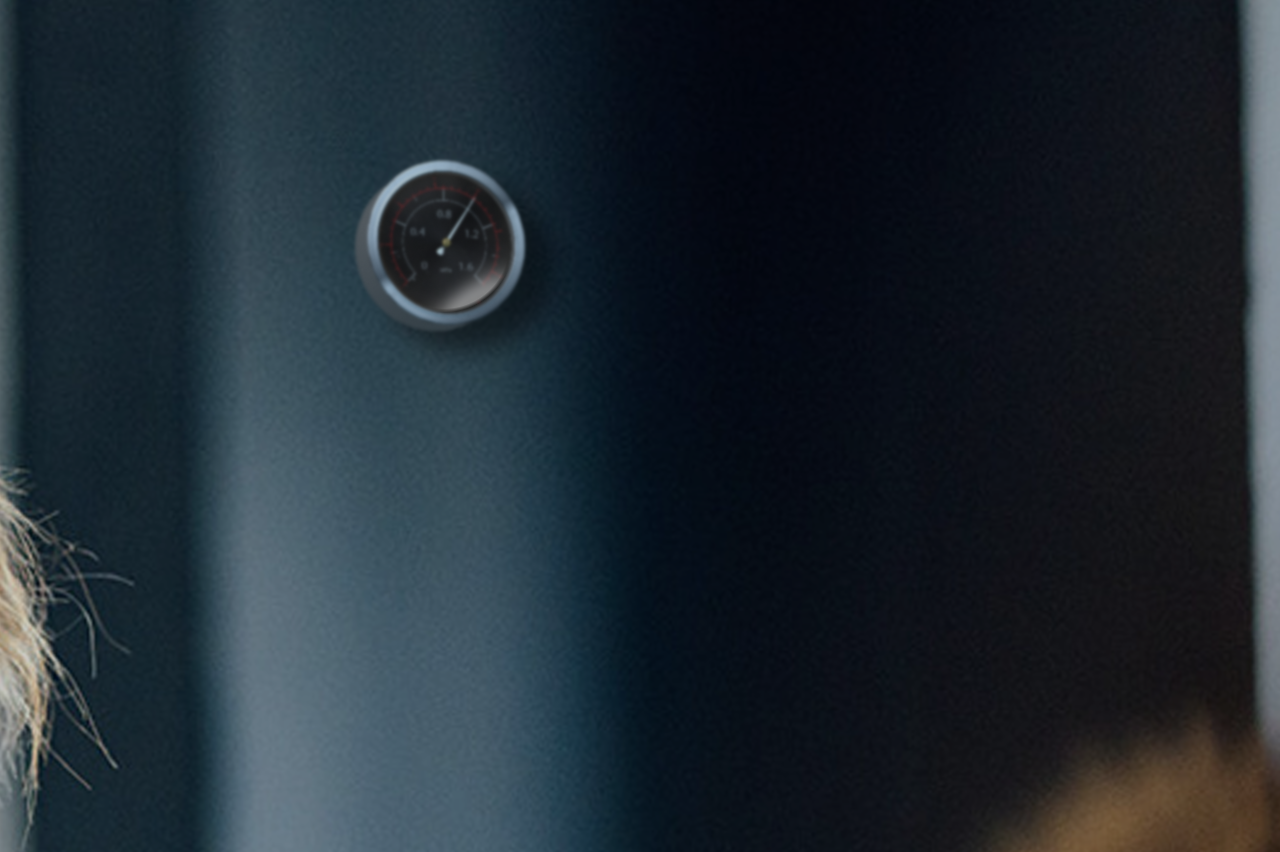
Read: 1,MPa
